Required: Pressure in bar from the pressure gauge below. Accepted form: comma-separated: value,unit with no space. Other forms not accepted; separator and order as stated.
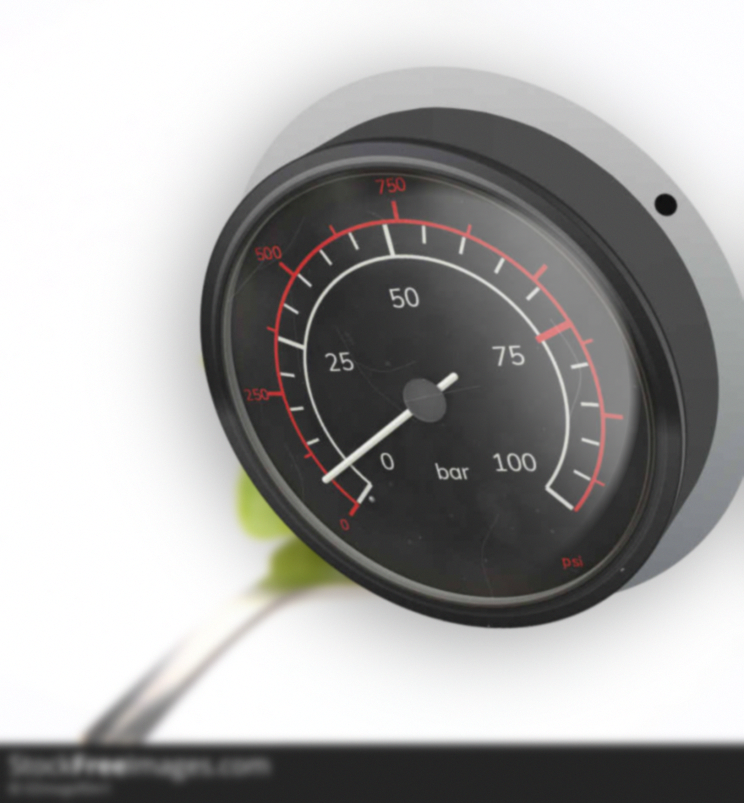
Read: 5,bar
